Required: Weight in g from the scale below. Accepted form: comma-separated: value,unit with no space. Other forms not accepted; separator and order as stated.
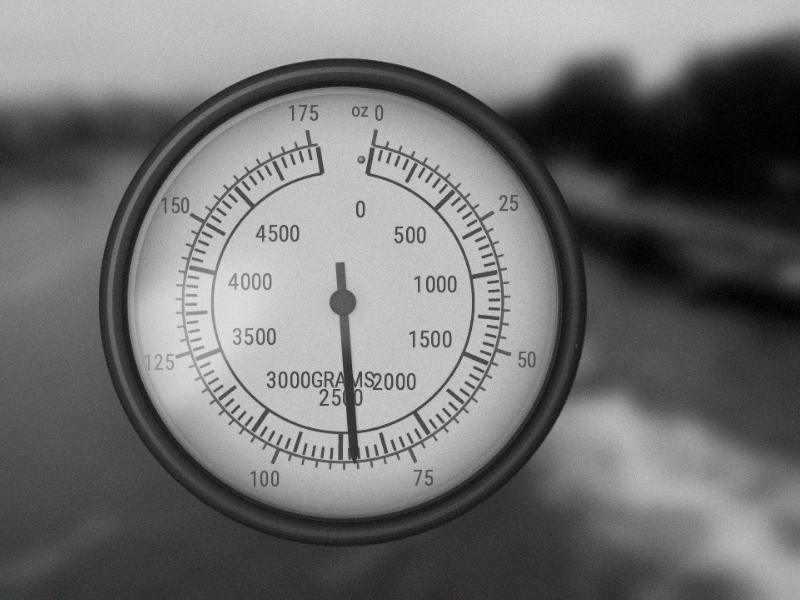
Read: 2425,g
